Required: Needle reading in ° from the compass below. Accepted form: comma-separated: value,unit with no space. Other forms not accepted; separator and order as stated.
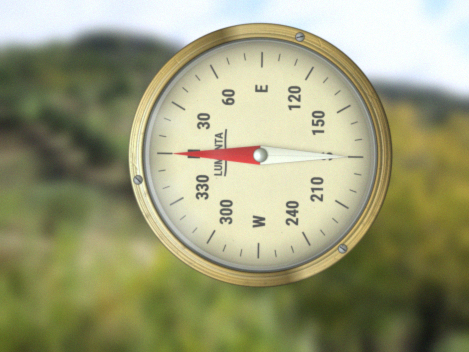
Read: 0,°
